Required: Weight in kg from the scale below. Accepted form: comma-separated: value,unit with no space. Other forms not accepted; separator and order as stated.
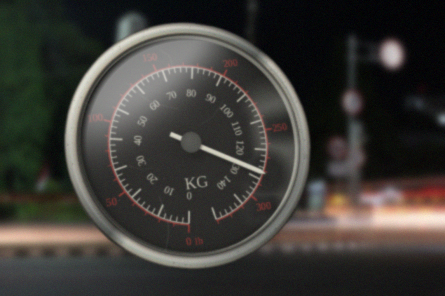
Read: 128,kg
